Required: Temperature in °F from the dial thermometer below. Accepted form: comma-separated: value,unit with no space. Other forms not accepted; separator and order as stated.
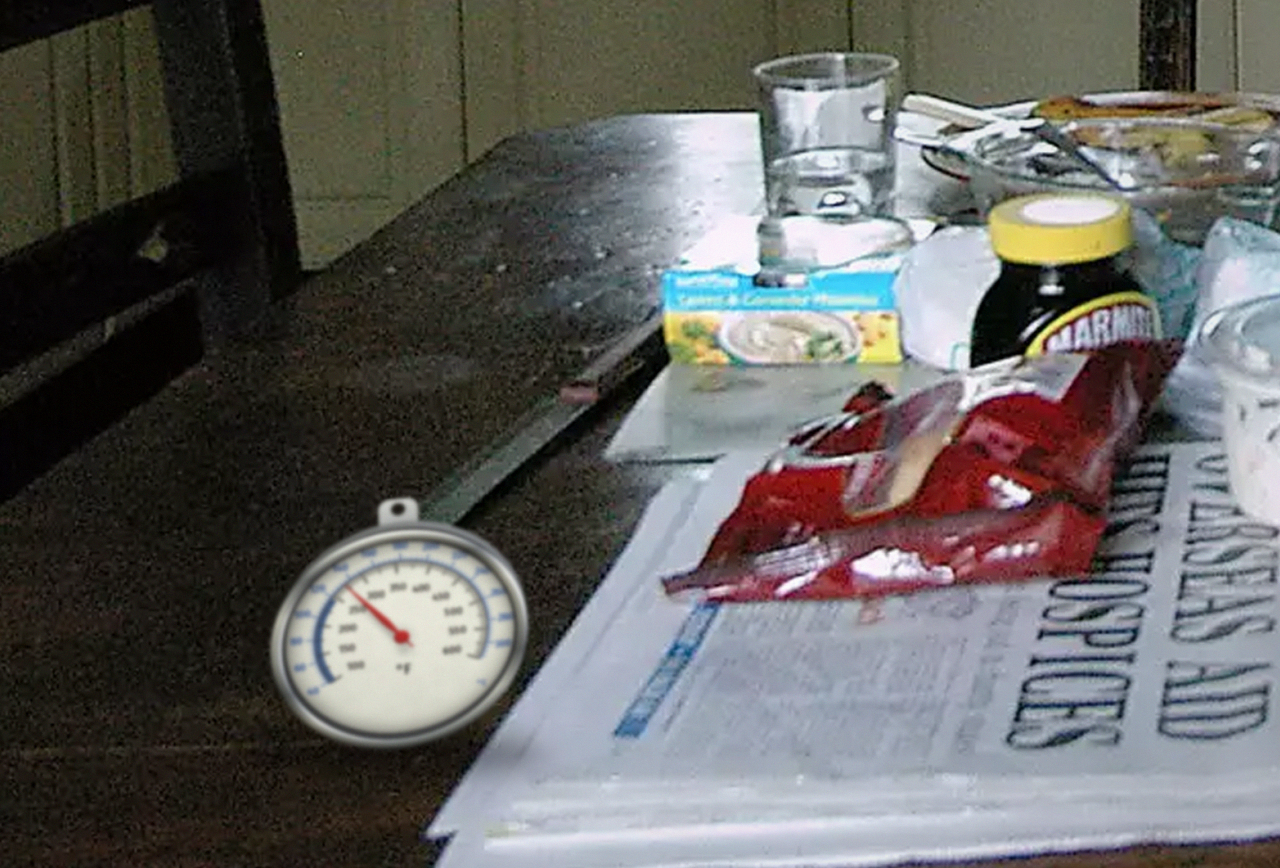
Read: 275,°F
